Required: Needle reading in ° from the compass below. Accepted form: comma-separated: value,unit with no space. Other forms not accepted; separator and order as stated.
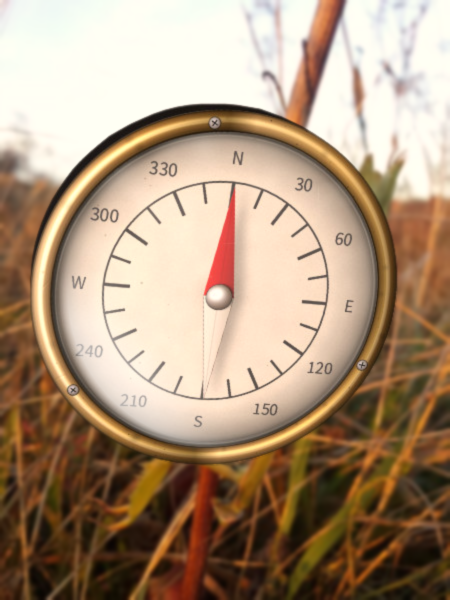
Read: 0,°
